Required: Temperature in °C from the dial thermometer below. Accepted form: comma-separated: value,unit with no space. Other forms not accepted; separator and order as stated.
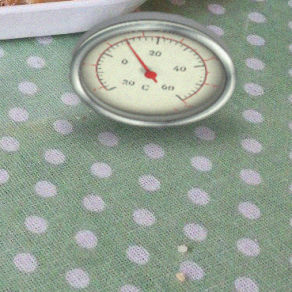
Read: 10,°C
